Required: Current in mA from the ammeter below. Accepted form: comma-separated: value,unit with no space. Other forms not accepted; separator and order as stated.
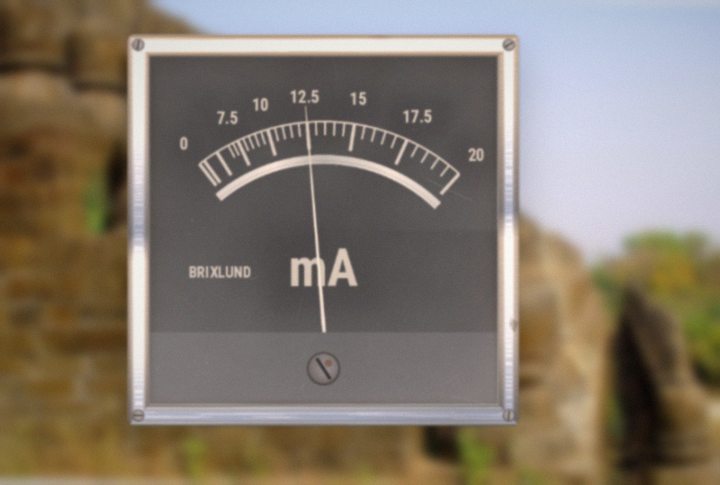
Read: 12.5,mA
